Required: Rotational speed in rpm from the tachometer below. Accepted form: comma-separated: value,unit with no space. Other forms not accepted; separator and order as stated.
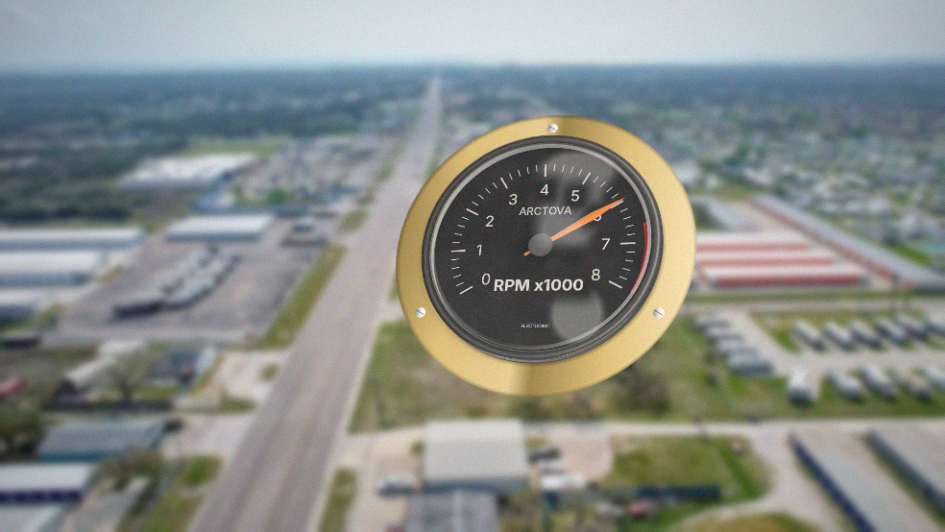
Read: 6000,rpm
